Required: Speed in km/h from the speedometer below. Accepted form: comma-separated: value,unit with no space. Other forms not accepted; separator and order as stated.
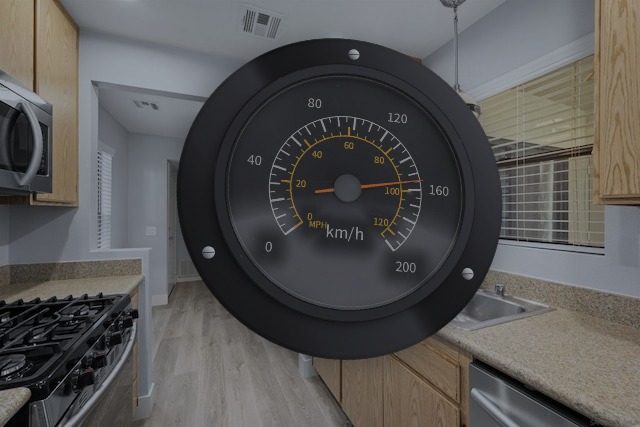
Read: 155,km/h
